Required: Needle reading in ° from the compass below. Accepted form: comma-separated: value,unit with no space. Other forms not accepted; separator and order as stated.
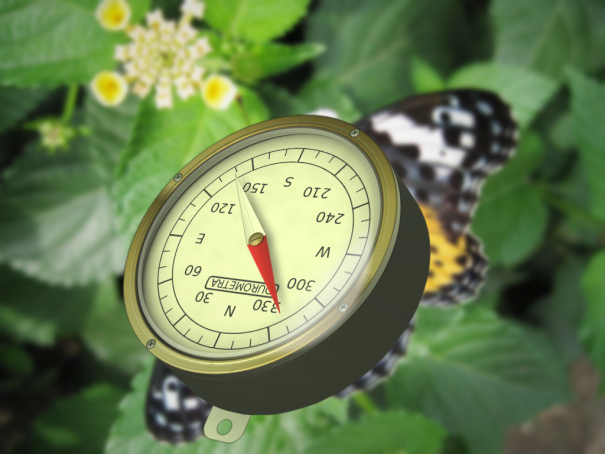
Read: 320,°
